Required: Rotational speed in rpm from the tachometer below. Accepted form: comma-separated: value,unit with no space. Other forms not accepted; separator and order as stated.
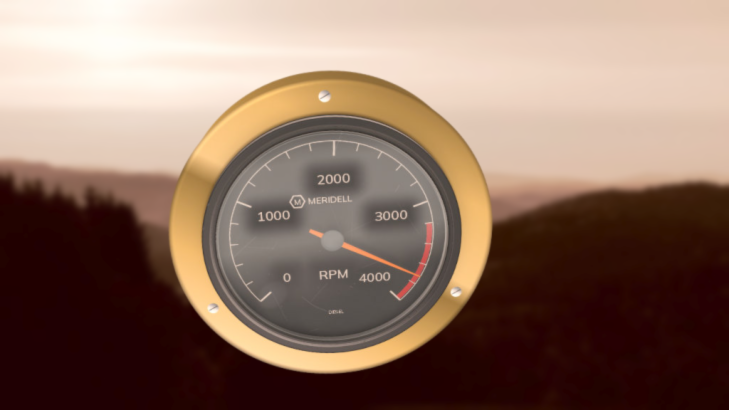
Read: 3700,rpm
